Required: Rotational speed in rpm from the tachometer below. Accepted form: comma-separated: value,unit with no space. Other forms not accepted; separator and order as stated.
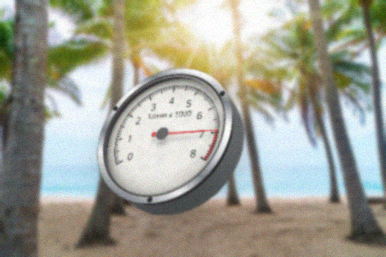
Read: 7000,rpm
